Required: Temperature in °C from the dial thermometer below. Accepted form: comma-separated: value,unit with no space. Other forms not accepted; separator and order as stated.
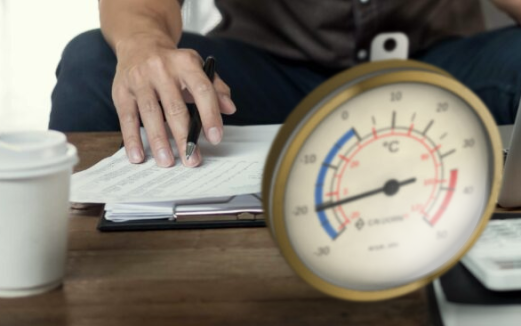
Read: -20,°C
